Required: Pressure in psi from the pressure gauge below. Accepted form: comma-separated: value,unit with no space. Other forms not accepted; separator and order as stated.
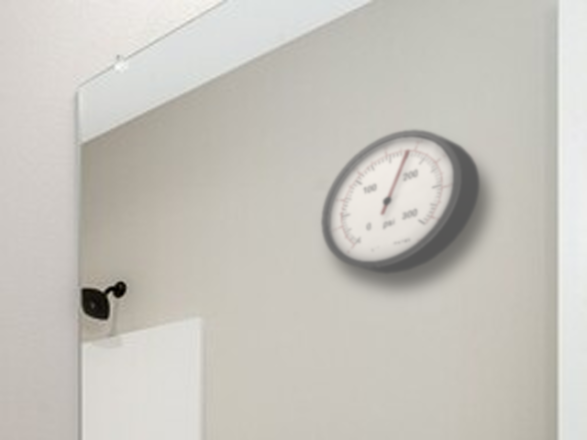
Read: 175,psi
